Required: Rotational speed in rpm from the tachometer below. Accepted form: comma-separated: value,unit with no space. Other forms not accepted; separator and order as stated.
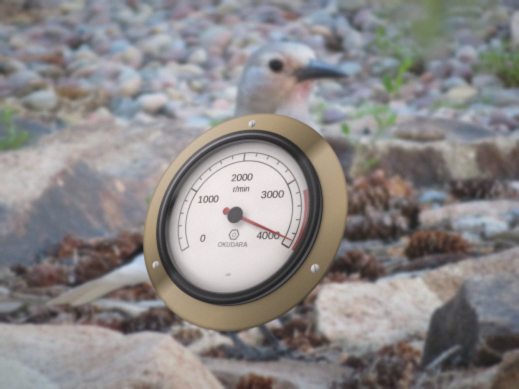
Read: 3900,rpm
